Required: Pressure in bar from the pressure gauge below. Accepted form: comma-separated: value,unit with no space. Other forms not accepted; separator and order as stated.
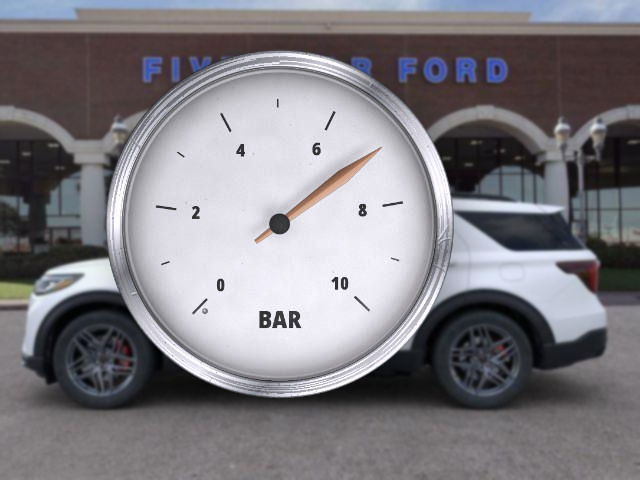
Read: 7,bar
